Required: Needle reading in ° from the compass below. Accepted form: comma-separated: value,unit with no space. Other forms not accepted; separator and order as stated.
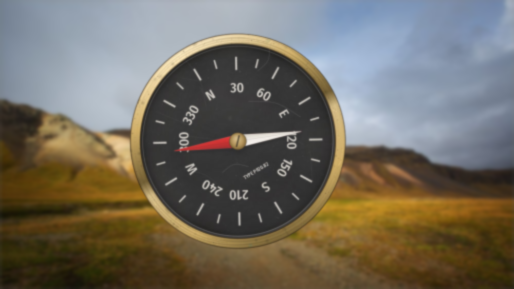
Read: 292.5,°
